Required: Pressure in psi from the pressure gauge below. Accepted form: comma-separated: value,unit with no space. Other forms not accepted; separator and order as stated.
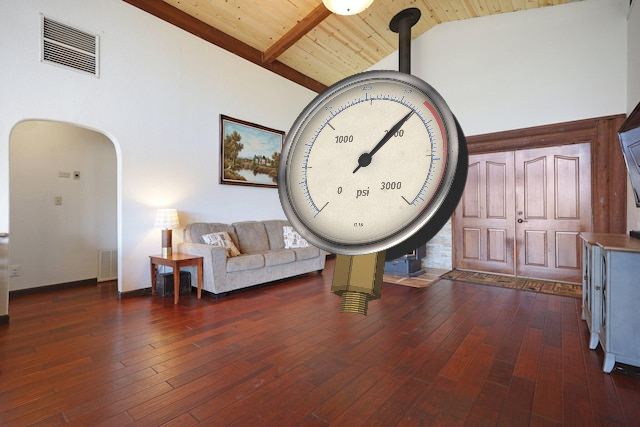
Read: 2000,psi
